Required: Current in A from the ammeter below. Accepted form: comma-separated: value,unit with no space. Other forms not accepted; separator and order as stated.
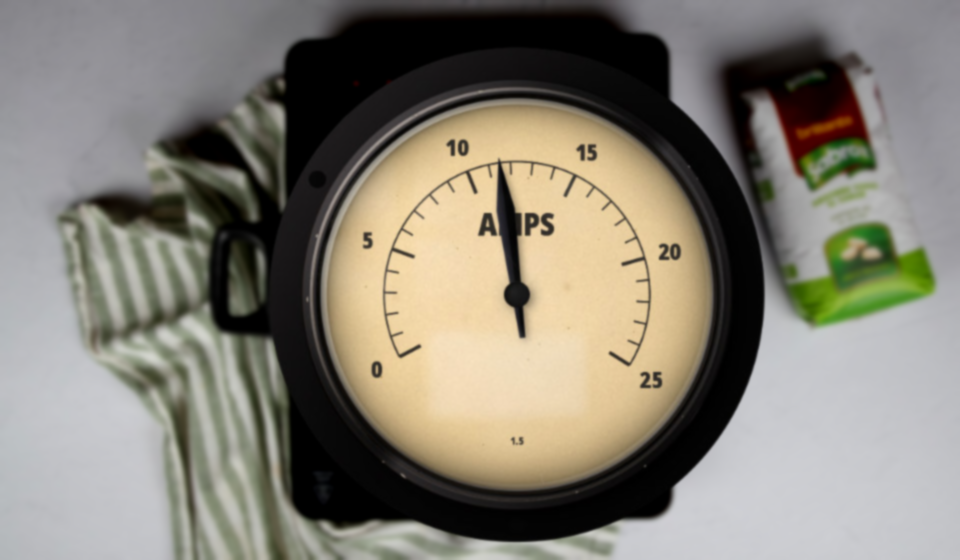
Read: 11.5,A
